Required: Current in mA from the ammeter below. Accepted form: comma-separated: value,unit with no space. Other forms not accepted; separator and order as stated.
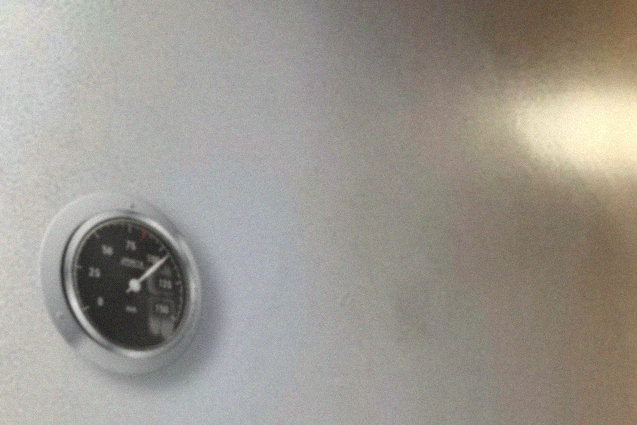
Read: 105,mA
